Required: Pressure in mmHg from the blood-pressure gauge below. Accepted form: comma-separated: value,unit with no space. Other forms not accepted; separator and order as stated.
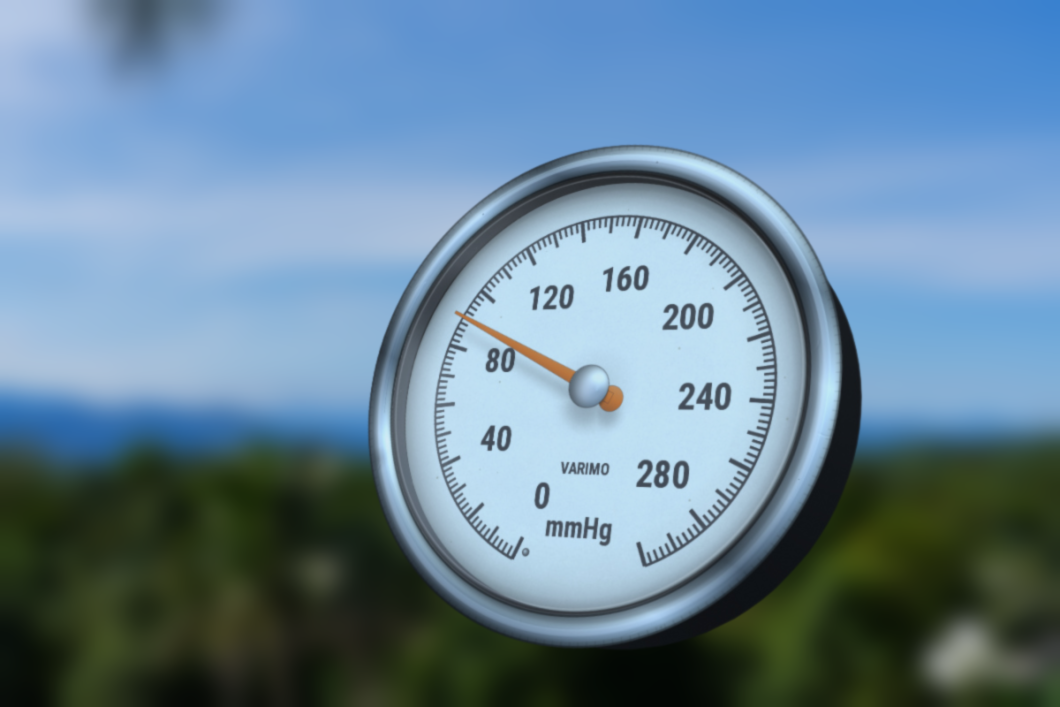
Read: 90,mmHg
